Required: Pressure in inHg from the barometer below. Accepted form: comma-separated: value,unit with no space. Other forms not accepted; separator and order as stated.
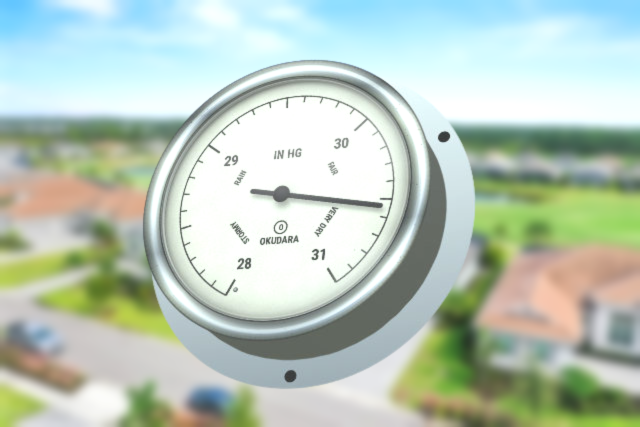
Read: 30.55,inHg
